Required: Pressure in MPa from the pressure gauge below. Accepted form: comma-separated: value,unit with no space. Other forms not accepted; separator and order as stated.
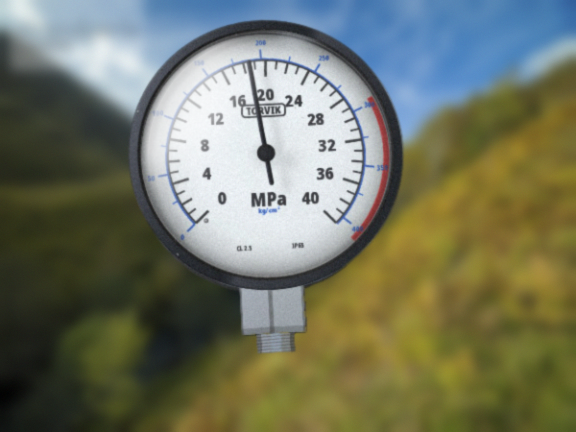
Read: 18.5,MPa
